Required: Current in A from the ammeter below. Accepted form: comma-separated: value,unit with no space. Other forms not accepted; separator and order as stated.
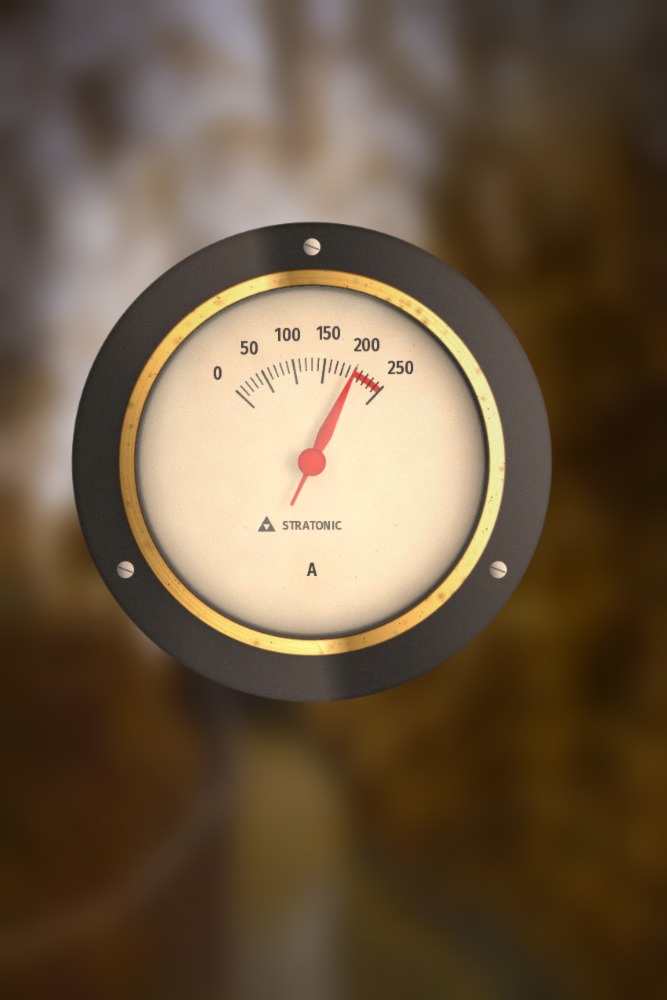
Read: 200,A
